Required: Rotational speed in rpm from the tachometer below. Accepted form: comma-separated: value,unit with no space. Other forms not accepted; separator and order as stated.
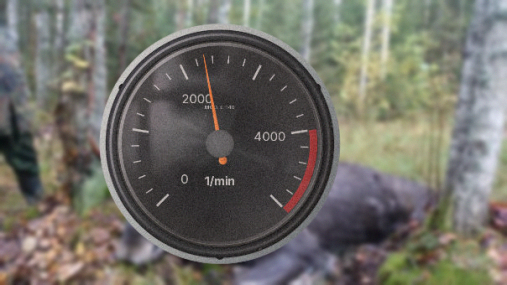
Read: 2300,rpm
